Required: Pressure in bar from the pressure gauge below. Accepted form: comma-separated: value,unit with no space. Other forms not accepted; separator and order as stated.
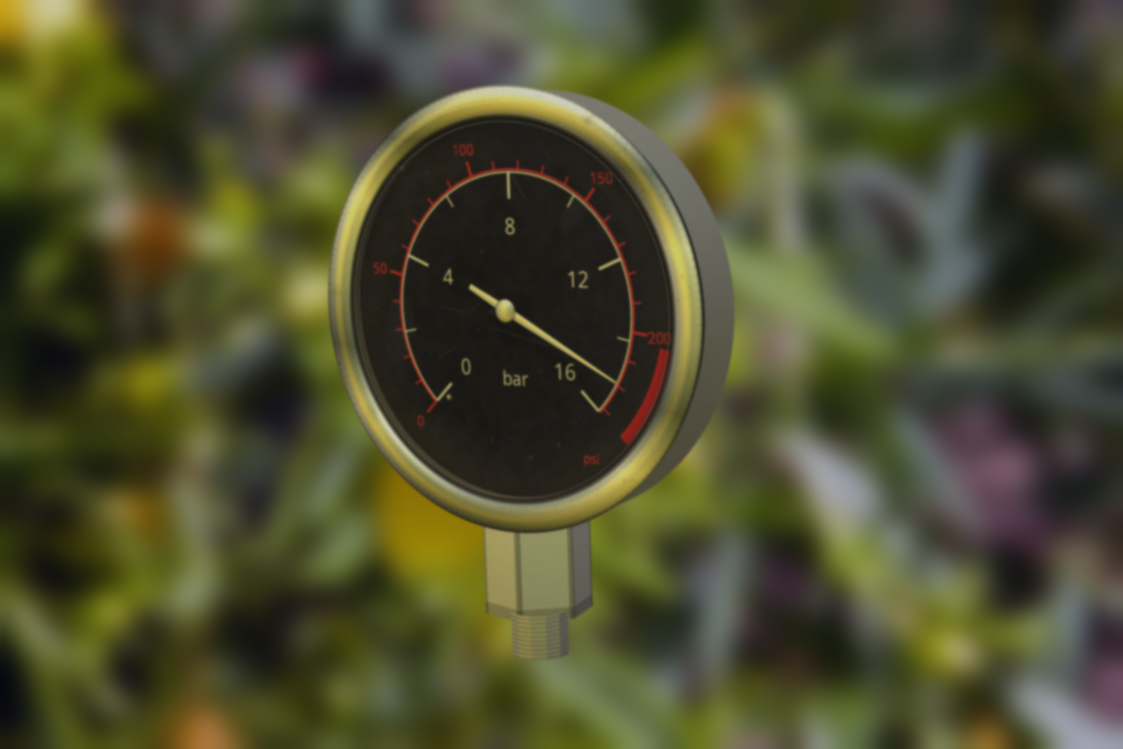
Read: 15,bar
